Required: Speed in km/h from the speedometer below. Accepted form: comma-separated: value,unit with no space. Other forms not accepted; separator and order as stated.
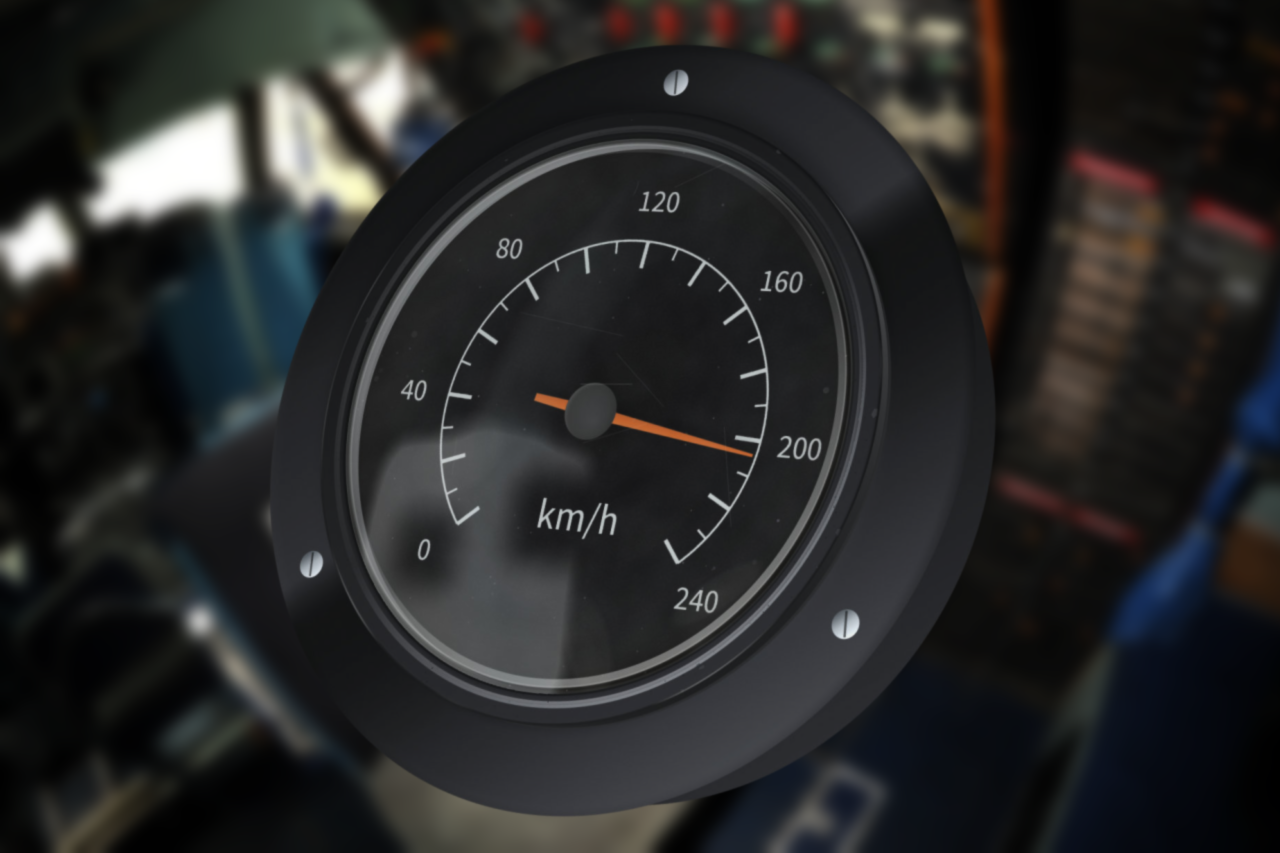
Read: 205,km/h
